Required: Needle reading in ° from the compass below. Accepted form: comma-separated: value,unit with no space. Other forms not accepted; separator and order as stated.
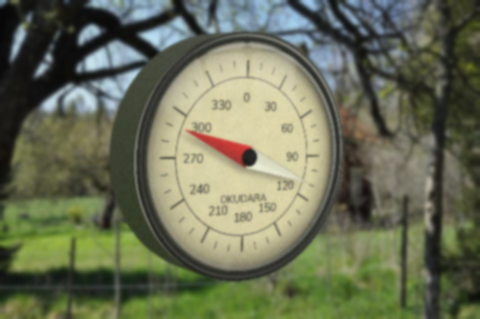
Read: 290,°
